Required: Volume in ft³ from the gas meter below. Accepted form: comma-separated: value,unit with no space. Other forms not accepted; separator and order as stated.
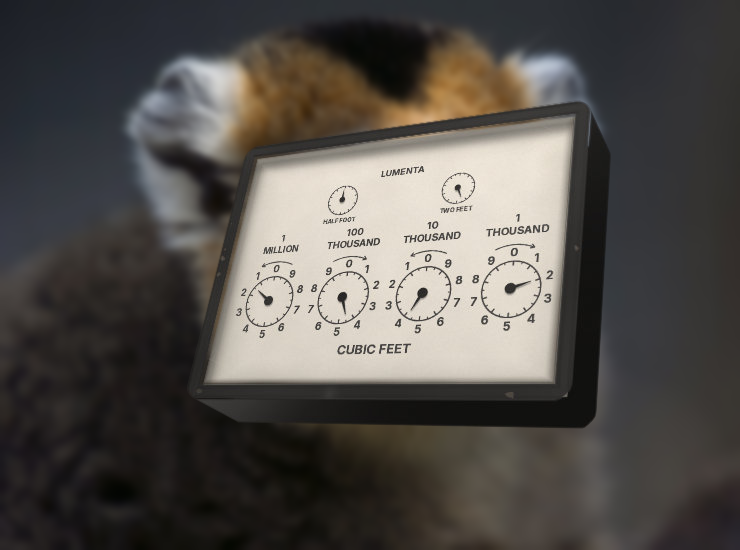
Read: 144200,ft³
